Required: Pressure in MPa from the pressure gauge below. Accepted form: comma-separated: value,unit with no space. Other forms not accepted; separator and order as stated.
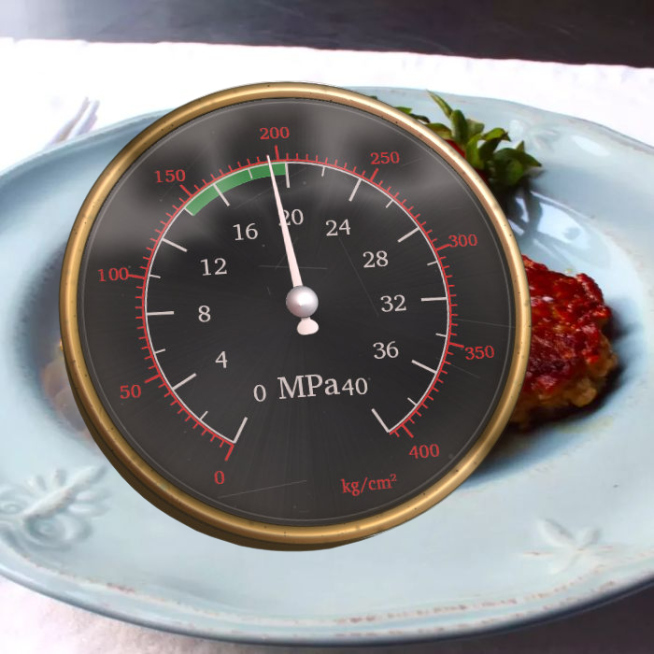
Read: 19,MPa
